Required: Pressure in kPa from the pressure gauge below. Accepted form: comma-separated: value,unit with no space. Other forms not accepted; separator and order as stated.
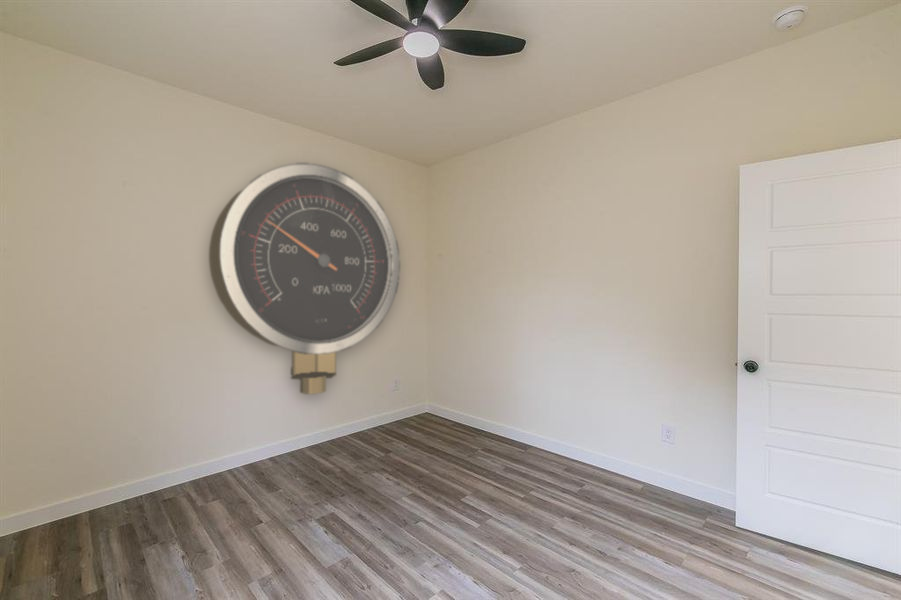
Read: 260,kPa
